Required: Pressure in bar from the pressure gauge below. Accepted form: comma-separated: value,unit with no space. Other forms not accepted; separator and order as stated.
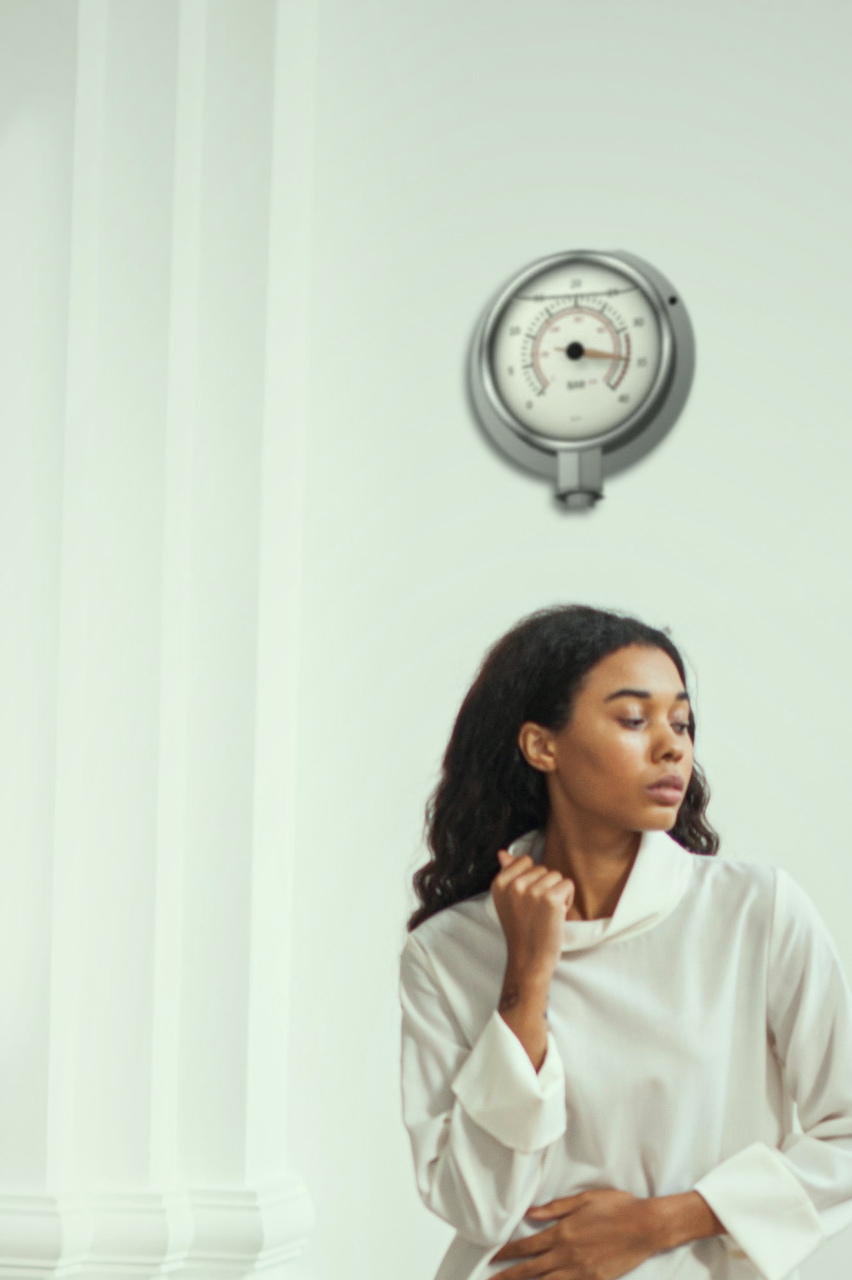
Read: 35,bar
